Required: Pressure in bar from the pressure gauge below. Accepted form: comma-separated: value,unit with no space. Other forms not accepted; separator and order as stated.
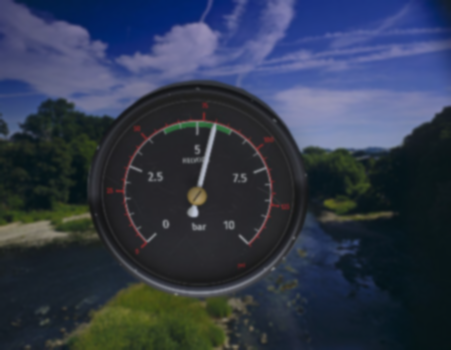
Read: 5.5,bar
